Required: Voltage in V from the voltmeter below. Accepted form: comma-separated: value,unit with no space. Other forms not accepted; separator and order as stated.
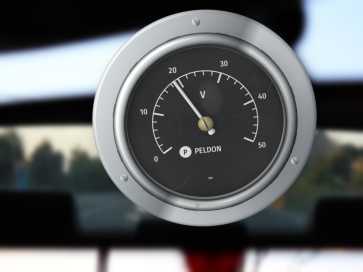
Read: 19,V
